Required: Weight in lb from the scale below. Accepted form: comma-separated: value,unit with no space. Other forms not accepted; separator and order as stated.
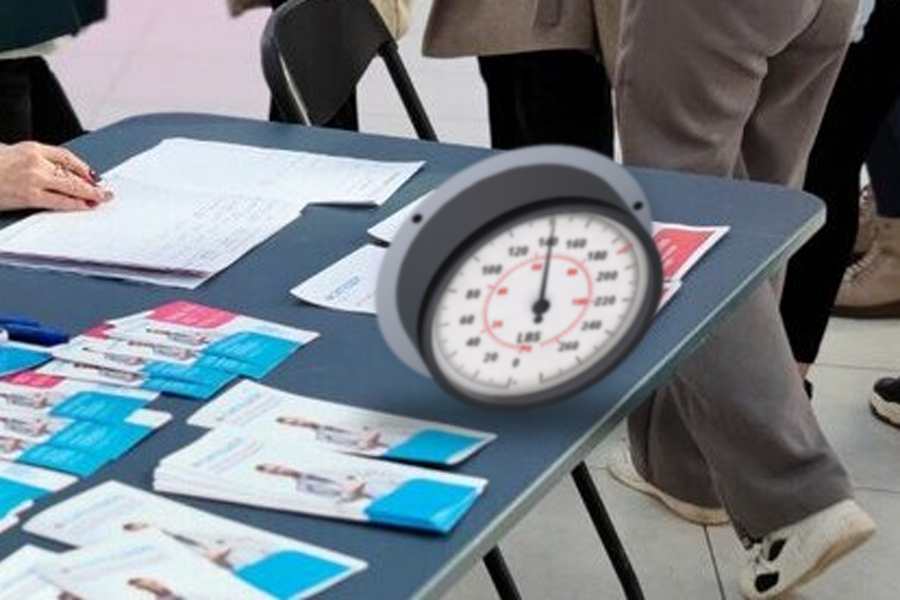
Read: 140,lb
